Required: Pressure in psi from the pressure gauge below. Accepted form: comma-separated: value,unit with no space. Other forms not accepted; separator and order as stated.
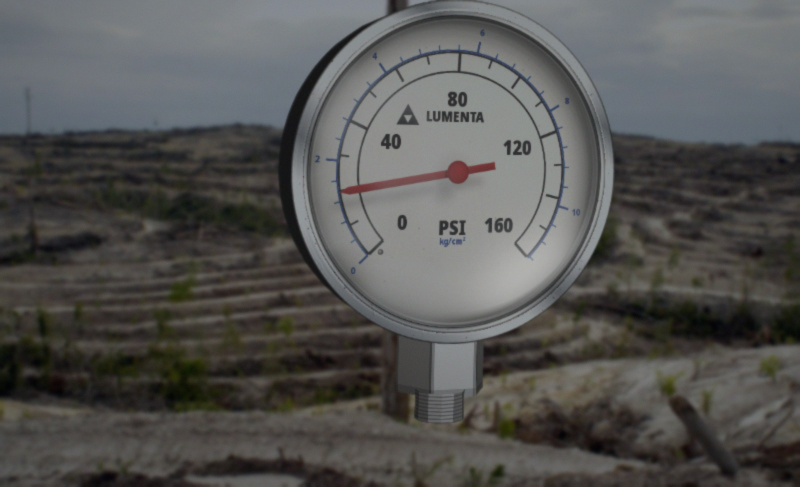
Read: 20,psi
